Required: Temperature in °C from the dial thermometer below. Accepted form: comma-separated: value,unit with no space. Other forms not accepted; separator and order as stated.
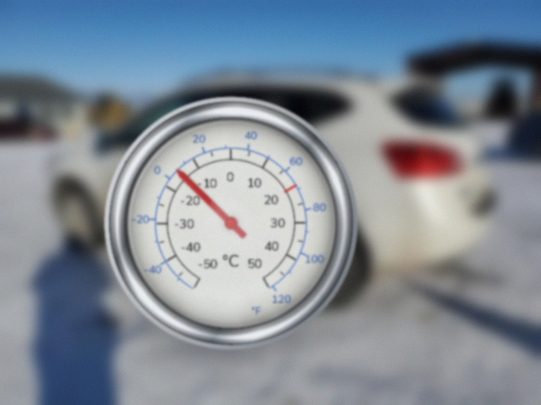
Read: -15,°C
